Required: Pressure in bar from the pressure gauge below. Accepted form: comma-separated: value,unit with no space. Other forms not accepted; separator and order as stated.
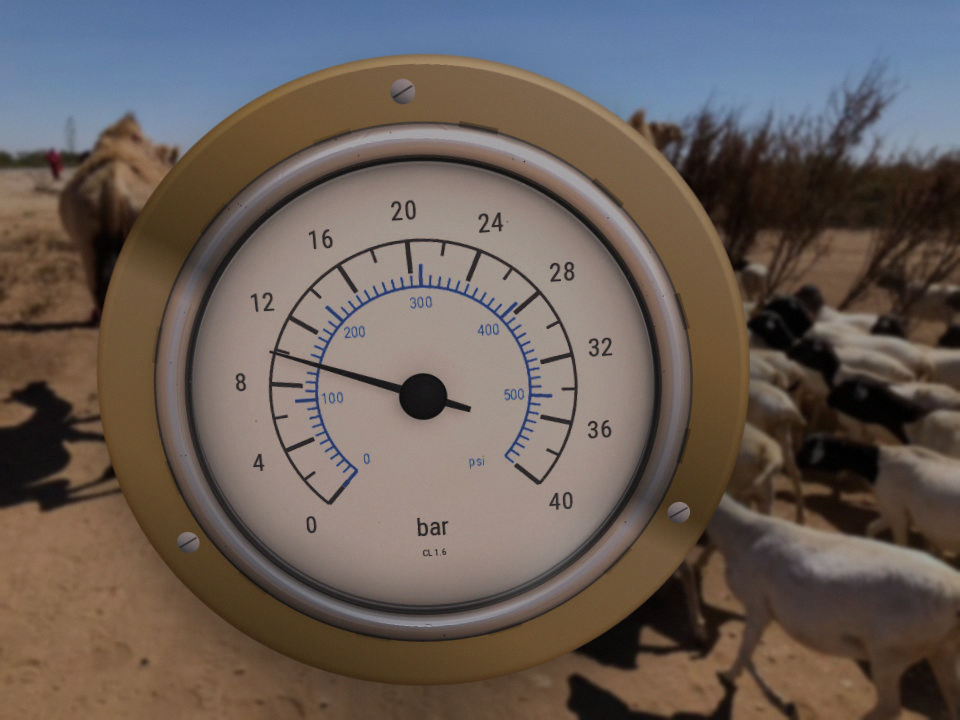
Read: 10,bar
